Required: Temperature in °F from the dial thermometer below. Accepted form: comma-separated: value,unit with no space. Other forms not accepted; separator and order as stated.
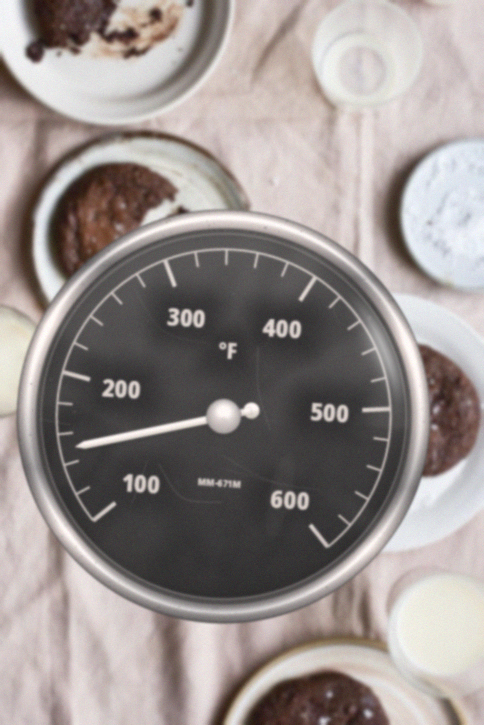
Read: 150,°F
